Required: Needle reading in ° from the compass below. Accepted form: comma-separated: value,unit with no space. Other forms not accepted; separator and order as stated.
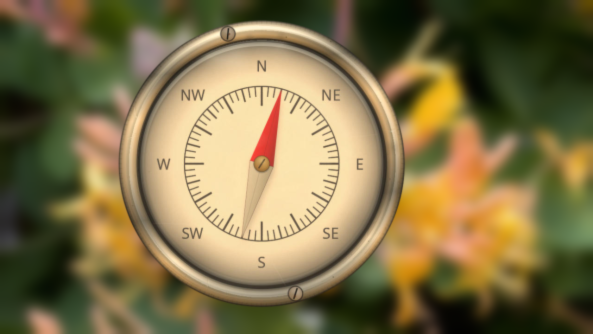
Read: 15,°
